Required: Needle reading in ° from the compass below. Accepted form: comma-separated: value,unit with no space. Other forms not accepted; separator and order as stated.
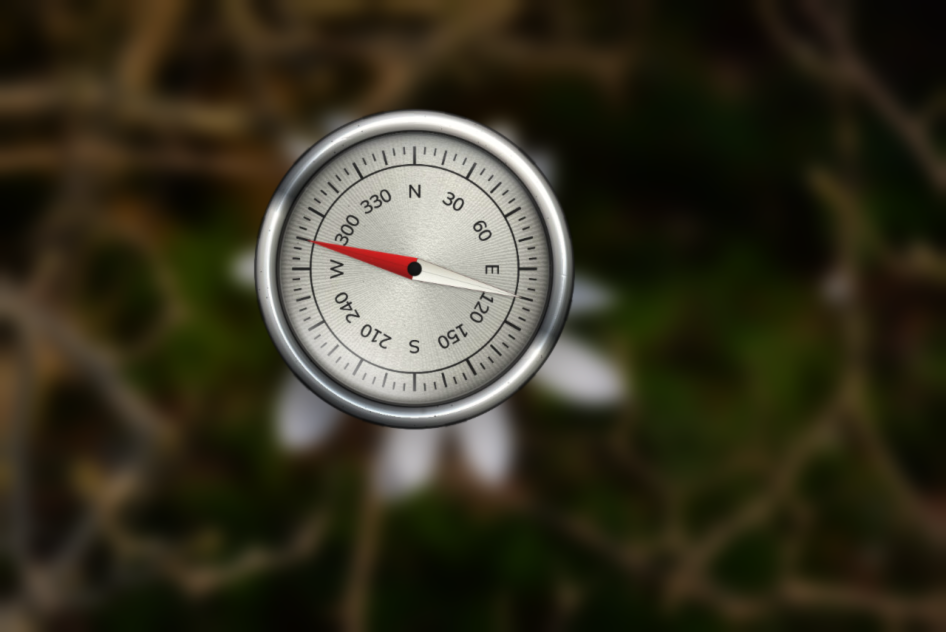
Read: 285,°
